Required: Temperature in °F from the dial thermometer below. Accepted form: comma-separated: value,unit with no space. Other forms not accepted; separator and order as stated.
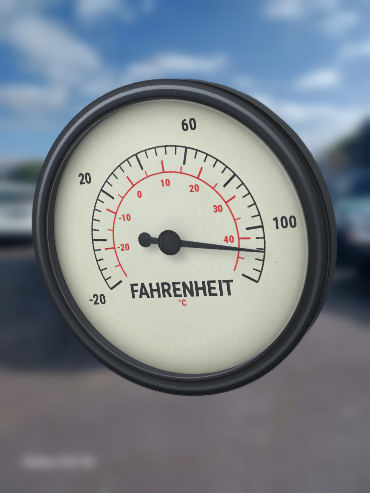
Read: 108,°F
